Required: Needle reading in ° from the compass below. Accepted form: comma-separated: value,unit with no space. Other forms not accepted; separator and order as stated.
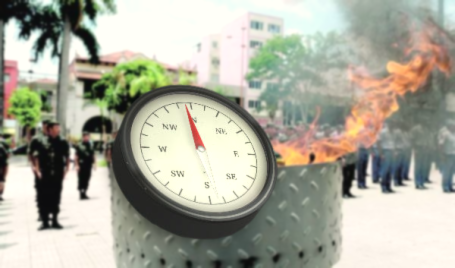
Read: 352.5,°
